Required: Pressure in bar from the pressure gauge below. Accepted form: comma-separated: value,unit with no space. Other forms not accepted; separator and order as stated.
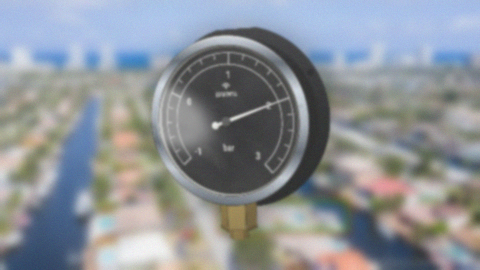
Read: 2,bar
